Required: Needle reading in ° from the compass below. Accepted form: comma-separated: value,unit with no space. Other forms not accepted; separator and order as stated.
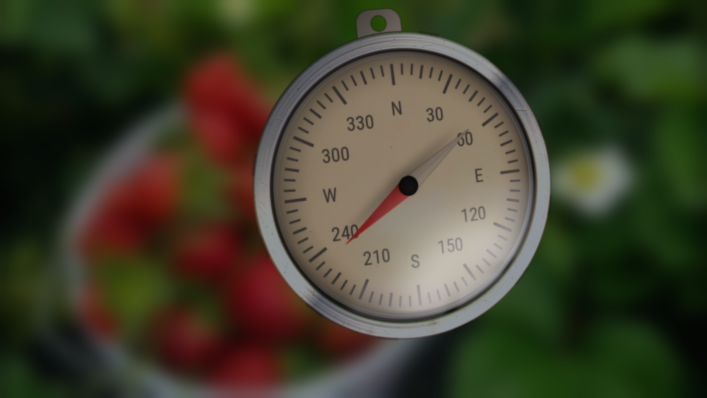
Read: 235,°
